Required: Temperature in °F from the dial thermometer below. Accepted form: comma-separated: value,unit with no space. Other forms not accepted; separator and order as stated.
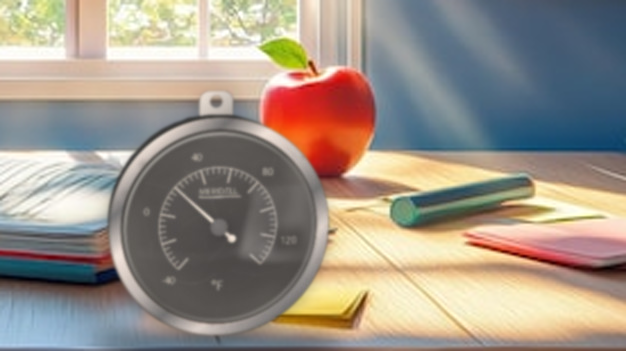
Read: 20,°F
